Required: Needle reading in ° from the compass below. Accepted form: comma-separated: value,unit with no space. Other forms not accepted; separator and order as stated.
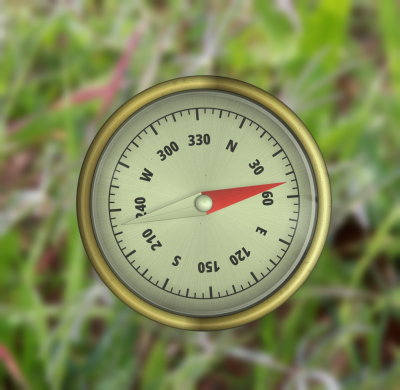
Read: 50,°
